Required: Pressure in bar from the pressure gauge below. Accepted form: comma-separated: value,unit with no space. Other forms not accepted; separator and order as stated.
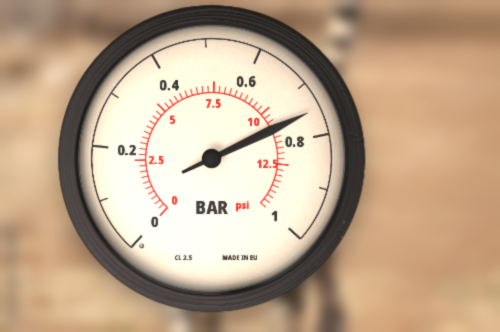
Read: 0.75,bar
